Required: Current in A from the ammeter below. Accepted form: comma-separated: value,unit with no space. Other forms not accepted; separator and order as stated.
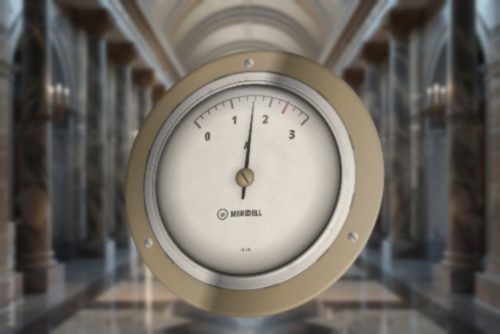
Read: 1.6,A
